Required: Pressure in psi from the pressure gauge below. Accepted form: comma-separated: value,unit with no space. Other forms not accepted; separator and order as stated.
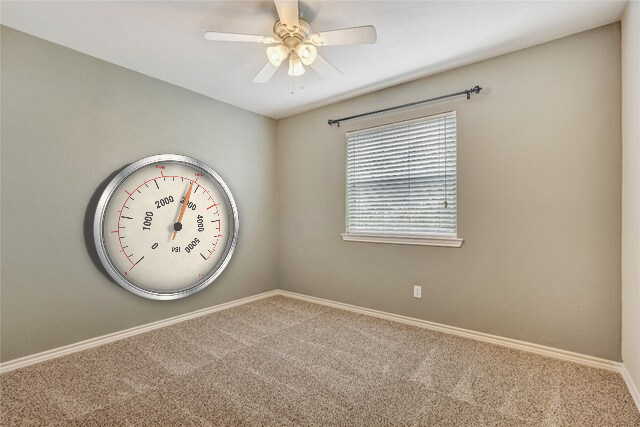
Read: 2800,psi
